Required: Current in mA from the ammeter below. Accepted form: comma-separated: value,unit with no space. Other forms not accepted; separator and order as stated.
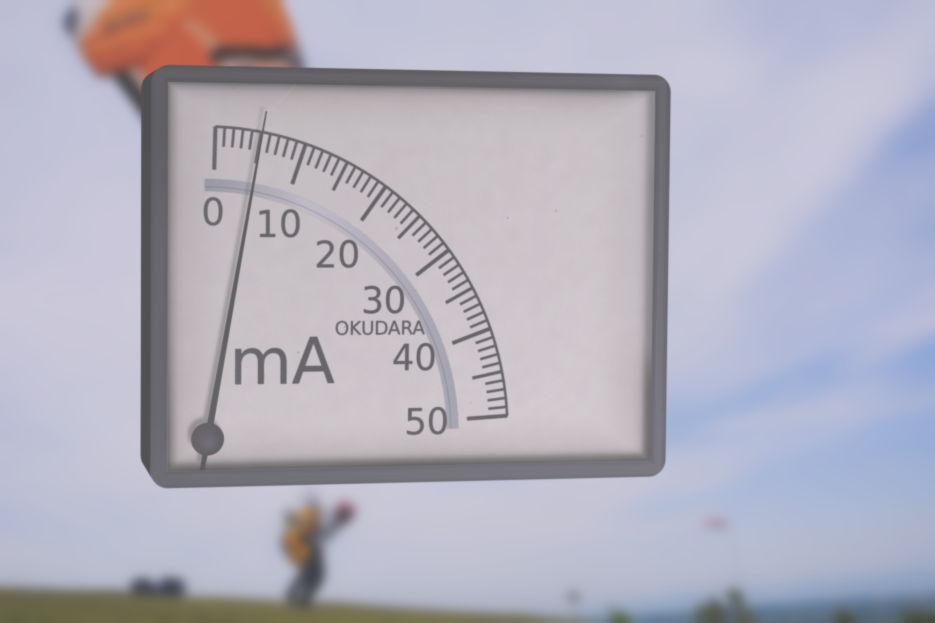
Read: 5,mA
